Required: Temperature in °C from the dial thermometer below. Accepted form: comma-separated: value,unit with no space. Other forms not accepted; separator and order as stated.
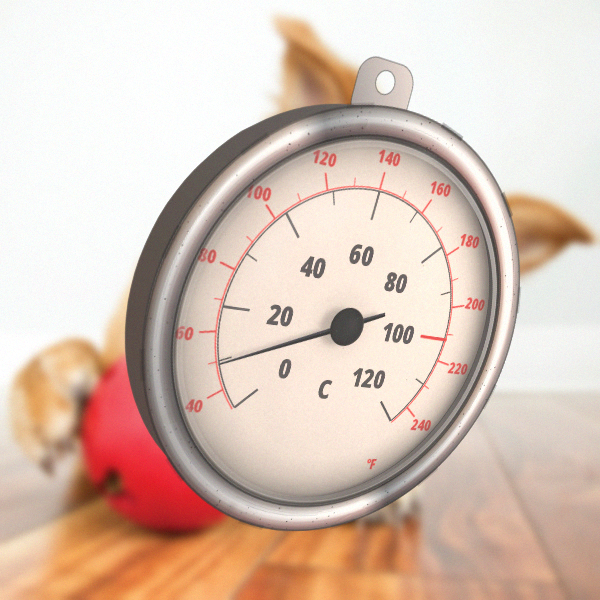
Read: 10,°C
